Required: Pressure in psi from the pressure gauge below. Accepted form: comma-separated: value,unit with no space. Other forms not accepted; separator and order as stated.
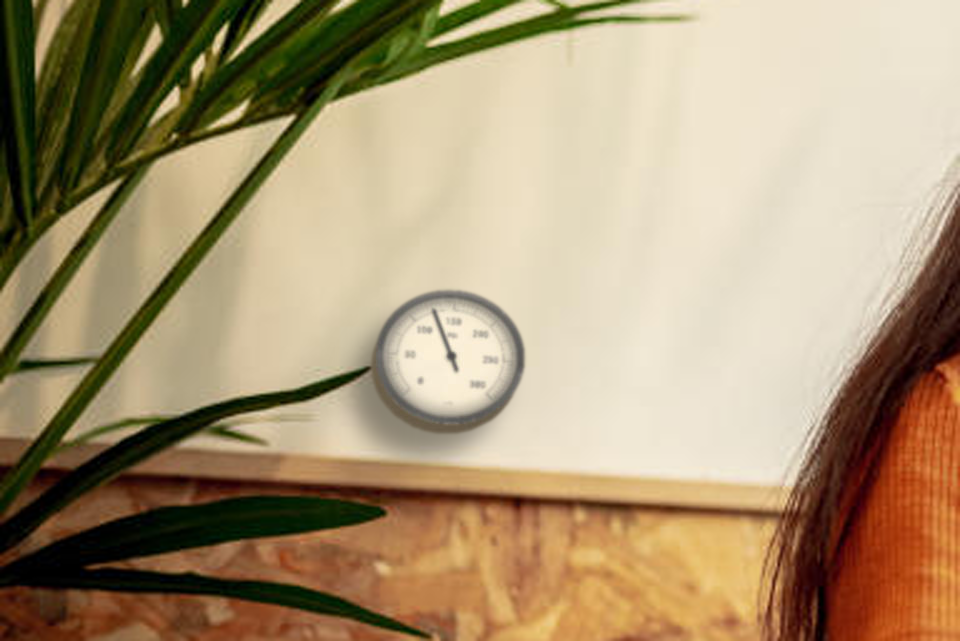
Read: 125,psi
